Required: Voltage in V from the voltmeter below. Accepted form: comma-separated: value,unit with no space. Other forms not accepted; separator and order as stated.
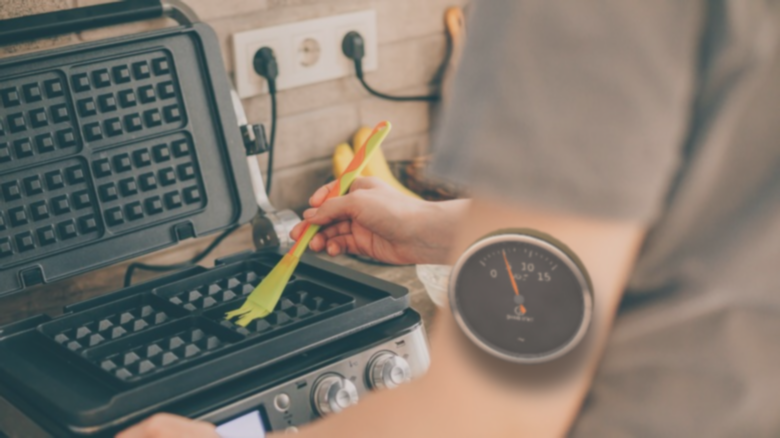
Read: 5,V
